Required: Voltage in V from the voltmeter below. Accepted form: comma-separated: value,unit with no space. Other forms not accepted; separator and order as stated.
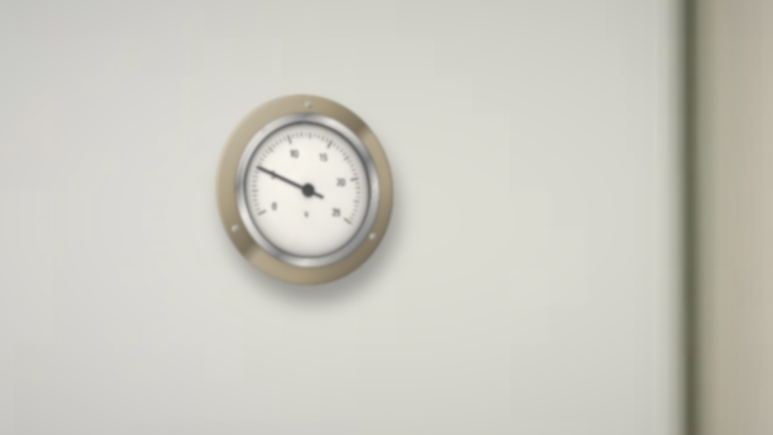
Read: 5,V
